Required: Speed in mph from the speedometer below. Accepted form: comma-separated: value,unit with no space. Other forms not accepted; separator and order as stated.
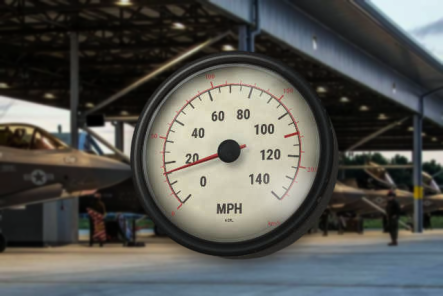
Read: 15,mph
